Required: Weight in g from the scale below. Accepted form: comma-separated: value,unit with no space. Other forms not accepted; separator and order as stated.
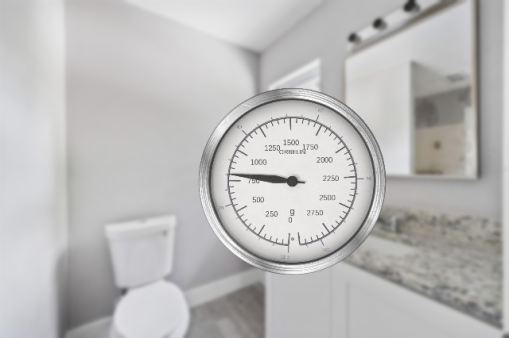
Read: 800,g
